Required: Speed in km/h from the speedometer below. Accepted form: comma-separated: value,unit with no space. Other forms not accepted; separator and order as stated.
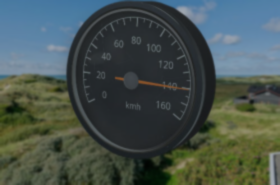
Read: 140,km/h
